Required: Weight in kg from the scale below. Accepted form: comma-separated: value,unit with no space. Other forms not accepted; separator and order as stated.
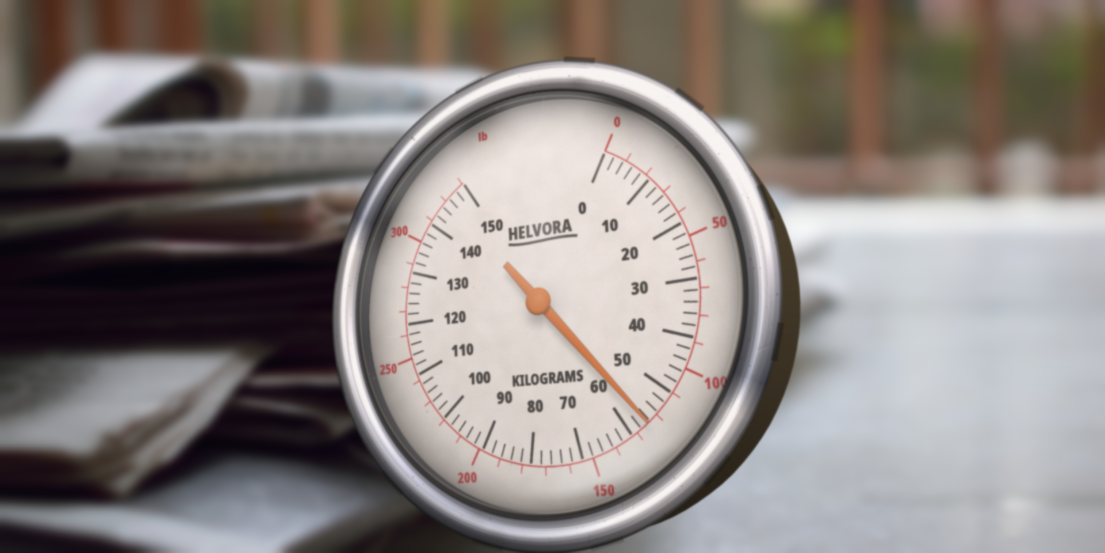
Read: 56,kg
